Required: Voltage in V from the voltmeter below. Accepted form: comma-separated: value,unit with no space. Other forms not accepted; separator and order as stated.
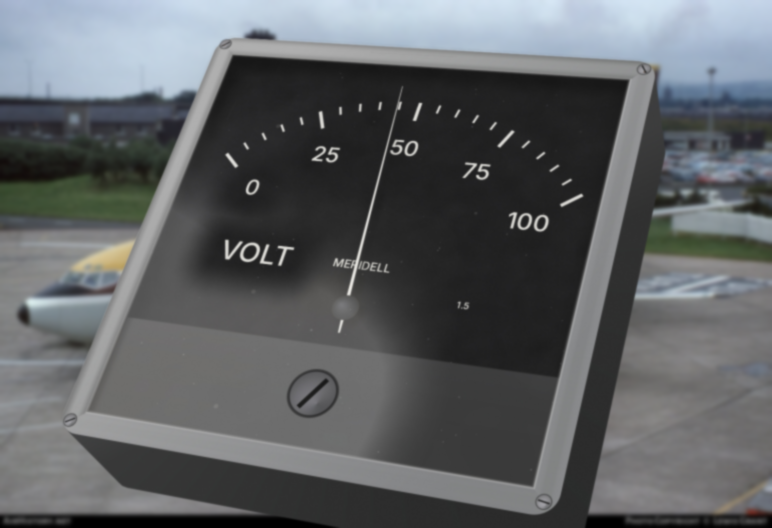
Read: 45,V
